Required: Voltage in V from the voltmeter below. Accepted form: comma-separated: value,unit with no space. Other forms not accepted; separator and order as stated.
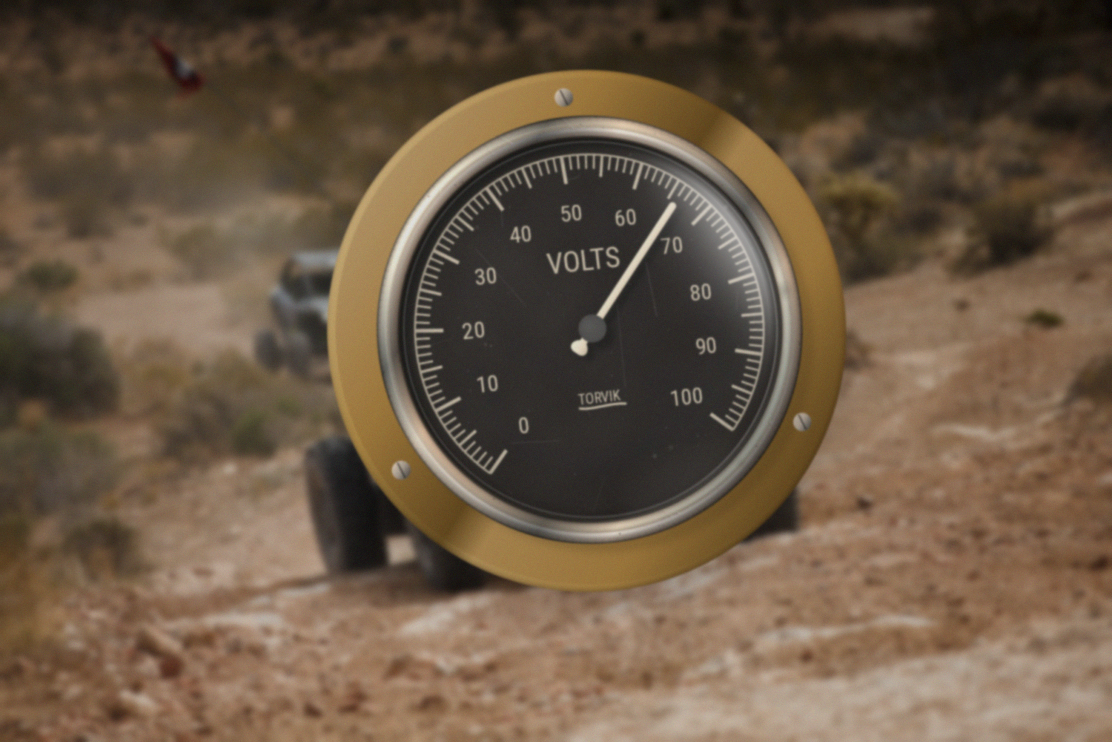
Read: 66,V
